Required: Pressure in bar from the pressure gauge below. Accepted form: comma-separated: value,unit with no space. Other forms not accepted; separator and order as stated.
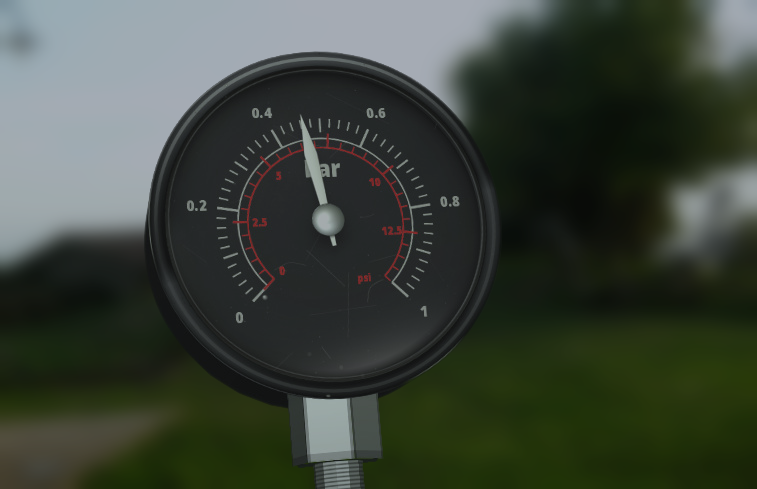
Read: 0.46,bar
